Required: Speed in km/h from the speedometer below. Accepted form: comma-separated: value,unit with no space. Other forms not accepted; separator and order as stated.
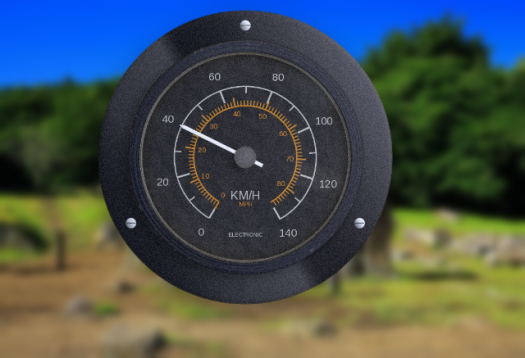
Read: 40,km/h
